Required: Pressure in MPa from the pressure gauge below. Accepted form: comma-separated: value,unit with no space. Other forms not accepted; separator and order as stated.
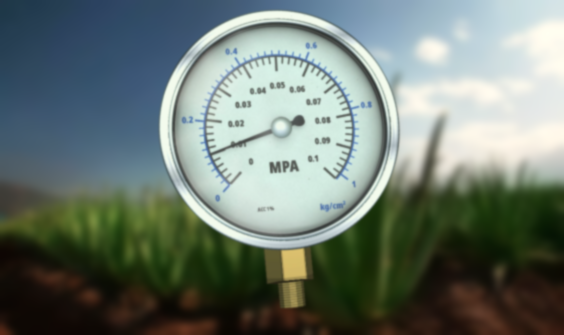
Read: 0.01,MPa
